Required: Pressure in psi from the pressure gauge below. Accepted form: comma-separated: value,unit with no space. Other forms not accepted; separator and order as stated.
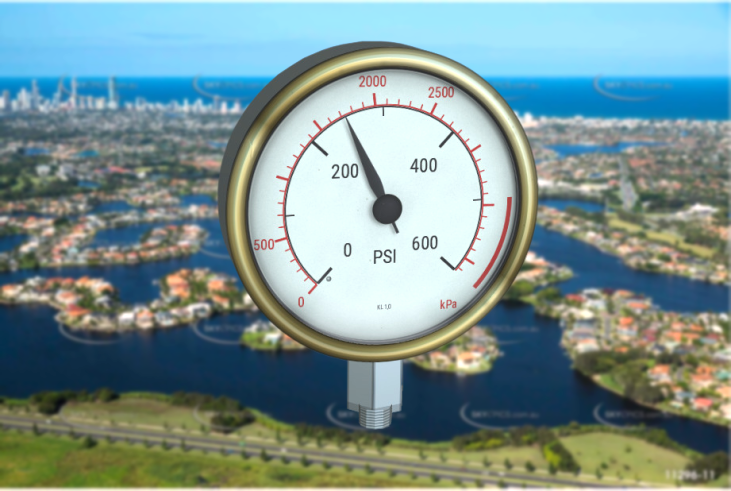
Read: 250,psi
